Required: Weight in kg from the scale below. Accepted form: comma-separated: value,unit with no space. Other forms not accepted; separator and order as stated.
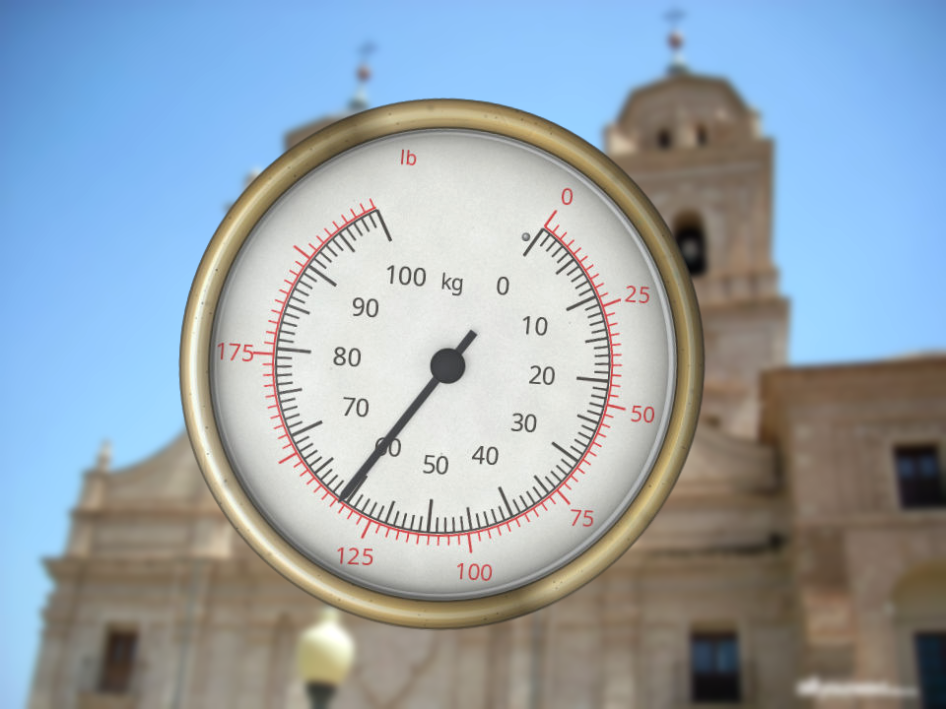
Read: 61,kg
